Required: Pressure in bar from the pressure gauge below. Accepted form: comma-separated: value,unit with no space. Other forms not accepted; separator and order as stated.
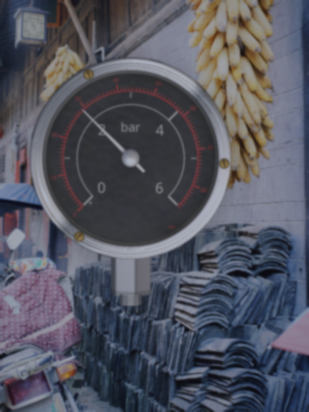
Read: 2,bar
